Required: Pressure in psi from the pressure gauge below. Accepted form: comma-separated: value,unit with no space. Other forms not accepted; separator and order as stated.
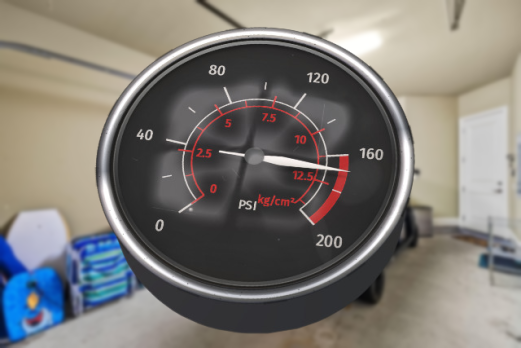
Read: 170,psi
